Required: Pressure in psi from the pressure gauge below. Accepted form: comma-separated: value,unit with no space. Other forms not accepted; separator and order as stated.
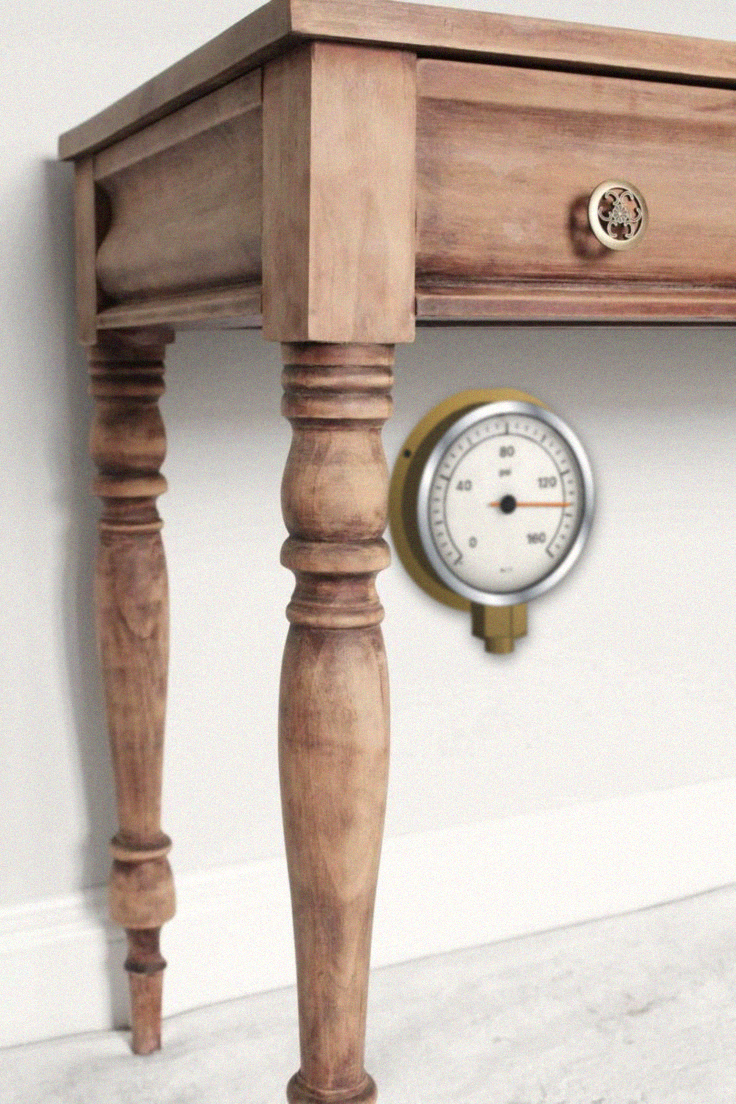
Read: 135,psi
